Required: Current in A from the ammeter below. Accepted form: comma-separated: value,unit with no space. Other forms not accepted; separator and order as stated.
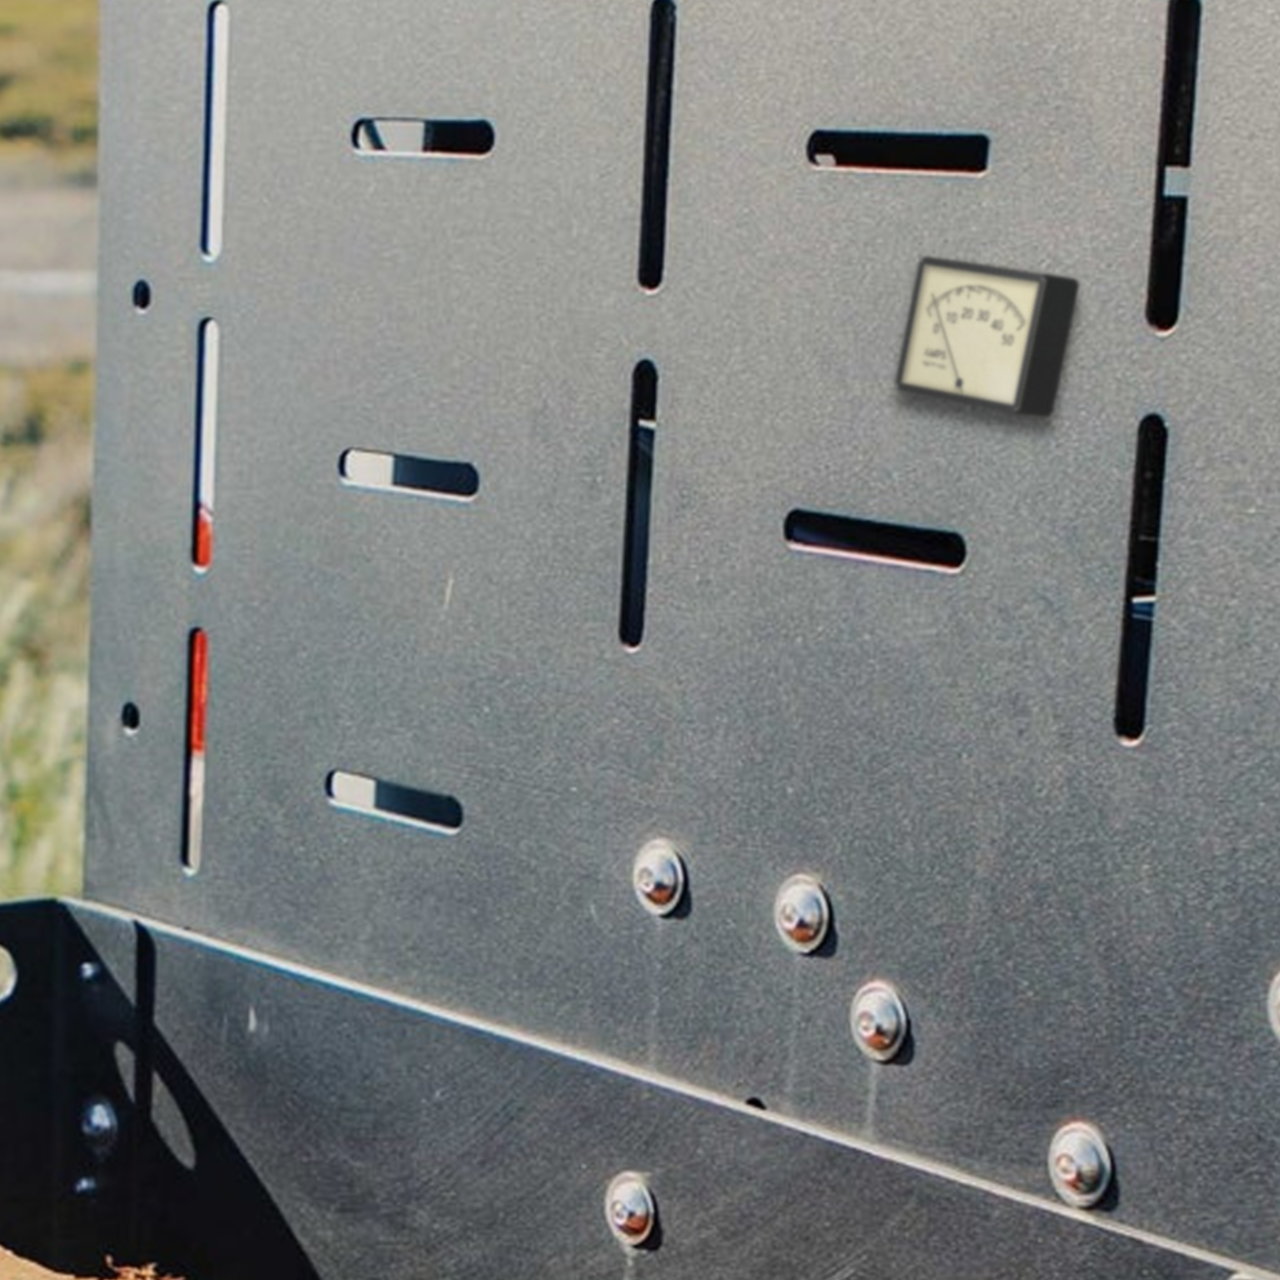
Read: 5,A
